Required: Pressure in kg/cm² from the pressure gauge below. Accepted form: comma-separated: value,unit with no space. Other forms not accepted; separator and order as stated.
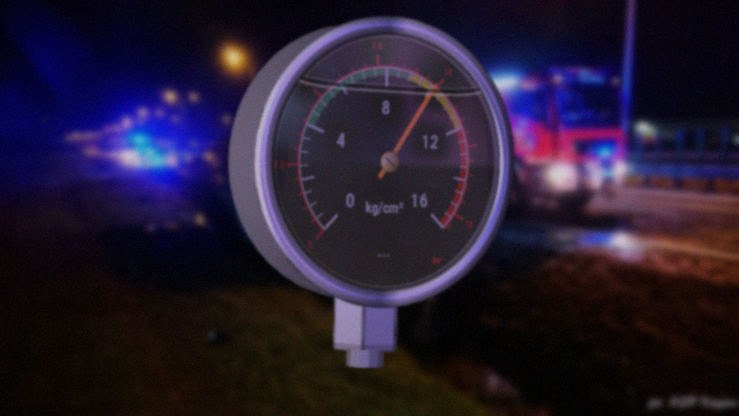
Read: 10,kg/cm²
